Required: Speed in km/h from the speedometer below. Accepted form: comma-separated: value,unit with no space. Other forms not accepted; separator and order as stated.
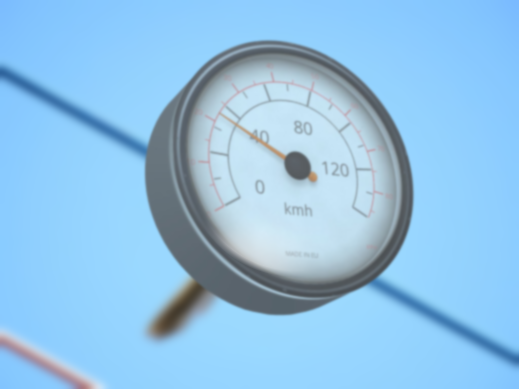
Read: 35,km/h
